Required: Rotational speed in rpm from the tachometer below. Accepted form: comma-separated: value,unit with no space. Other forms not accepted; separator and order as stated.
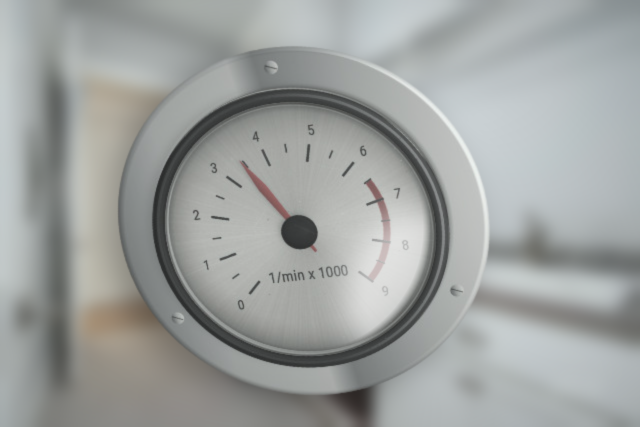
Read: 3500,rpm
